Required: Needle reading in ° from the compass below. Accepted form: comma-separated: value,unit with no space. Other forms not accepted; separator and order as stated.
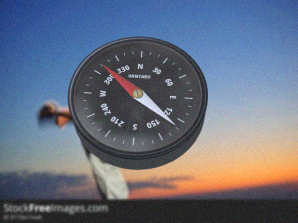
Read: 310,°
